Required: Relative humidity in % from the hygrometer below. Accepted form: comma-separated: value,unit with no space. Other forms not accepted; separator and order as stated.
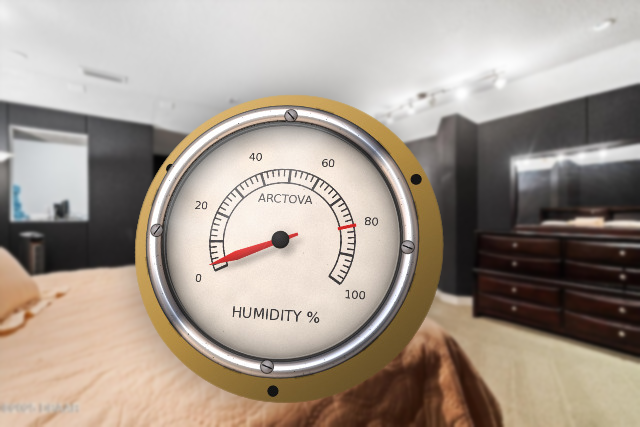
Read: 2,%
